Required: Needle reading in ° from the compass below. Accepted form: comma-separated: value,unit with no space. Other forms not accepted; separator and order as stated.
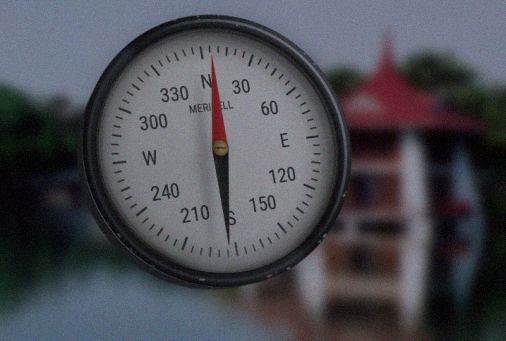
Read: 5,°
